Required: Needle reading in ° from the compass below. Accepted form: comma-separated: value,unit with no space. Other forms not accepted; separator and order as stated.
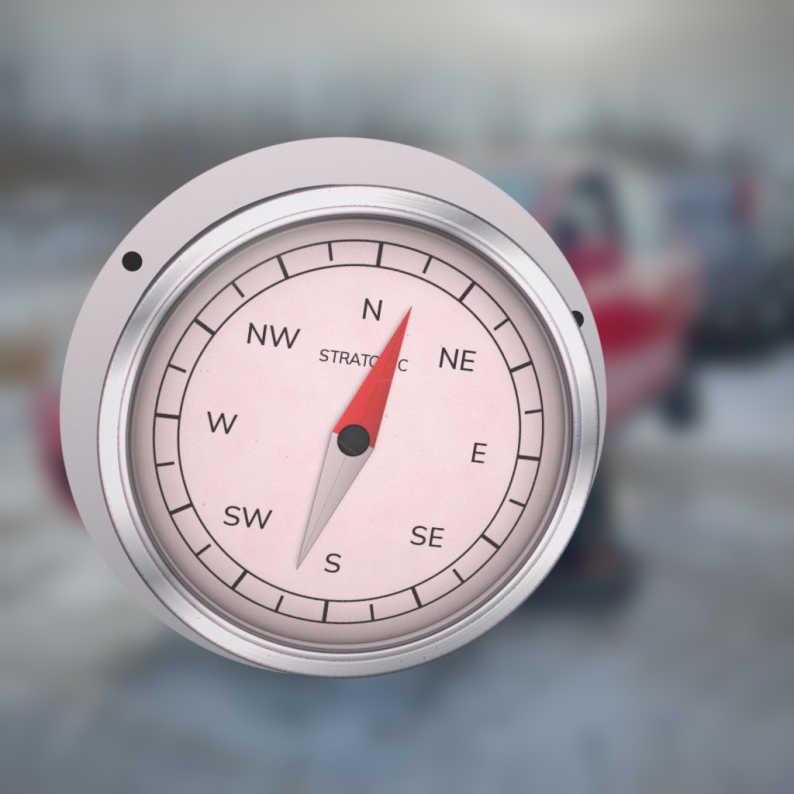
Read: 15,°
